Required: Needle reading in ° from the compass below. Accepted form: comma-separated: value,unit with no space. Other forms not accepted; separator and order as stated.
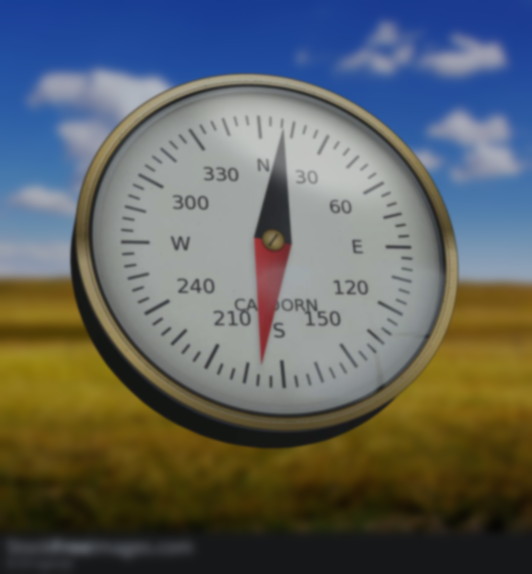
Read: 190,°
